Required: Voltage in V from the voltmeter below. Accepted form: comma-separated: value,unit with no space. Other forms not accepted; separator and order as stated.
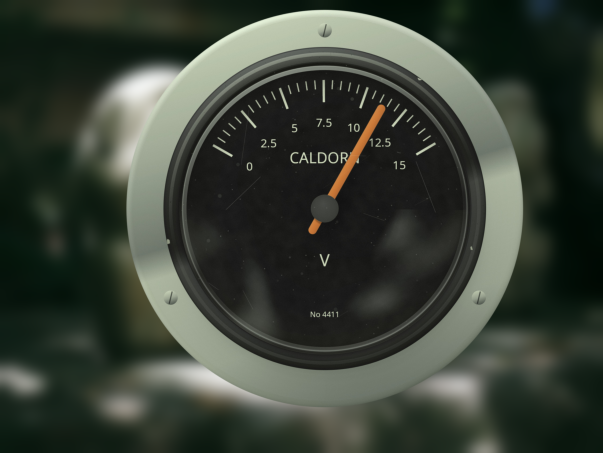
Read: 11.25,V
